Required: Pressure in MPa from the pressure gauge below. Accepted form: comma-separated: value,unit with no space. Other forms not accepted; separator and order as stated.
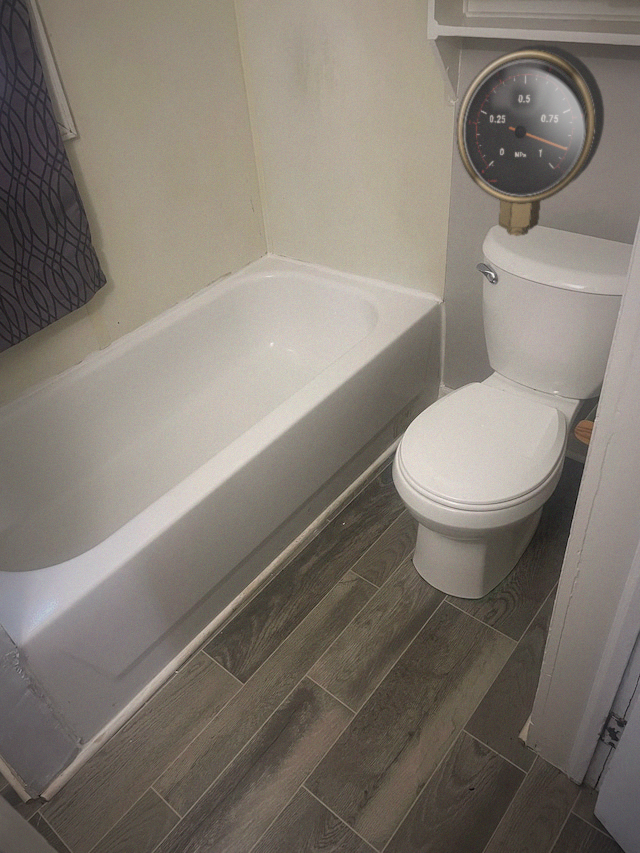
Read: 0.9,MPa
